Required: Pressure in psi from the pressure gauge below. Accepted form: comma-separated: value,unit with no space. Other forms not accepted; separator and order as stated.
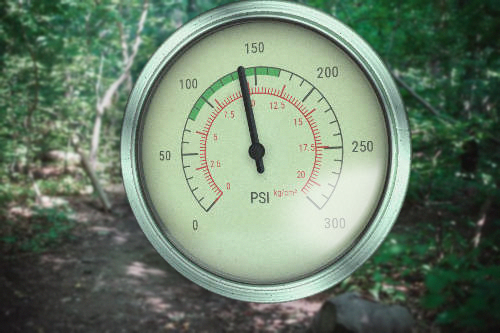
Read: 140,psi
